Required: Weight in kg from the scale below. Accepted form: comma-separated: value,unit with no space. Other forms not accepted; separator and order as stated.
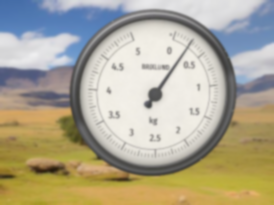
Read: 0.25,kg
